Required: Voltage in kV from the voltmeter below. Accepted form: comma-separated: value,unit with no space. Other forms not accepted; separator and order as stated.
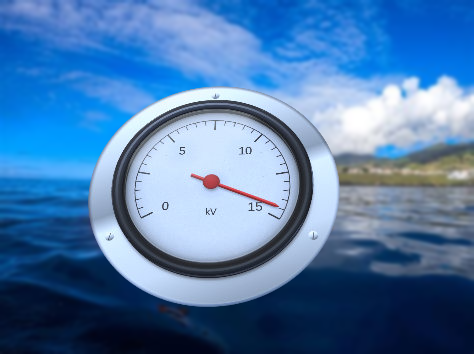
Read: 14.5,kV
